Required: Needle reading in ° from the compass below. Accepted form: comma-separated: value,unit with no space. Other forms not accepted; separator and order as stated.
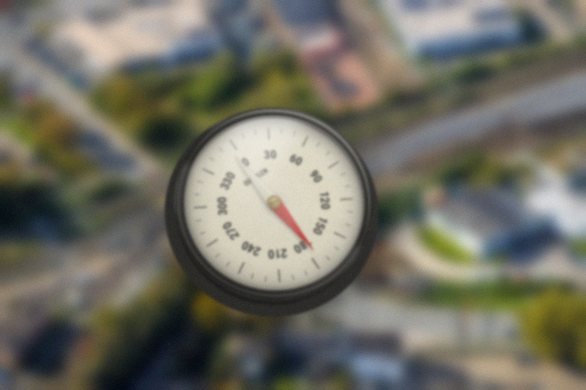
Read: 175,°
